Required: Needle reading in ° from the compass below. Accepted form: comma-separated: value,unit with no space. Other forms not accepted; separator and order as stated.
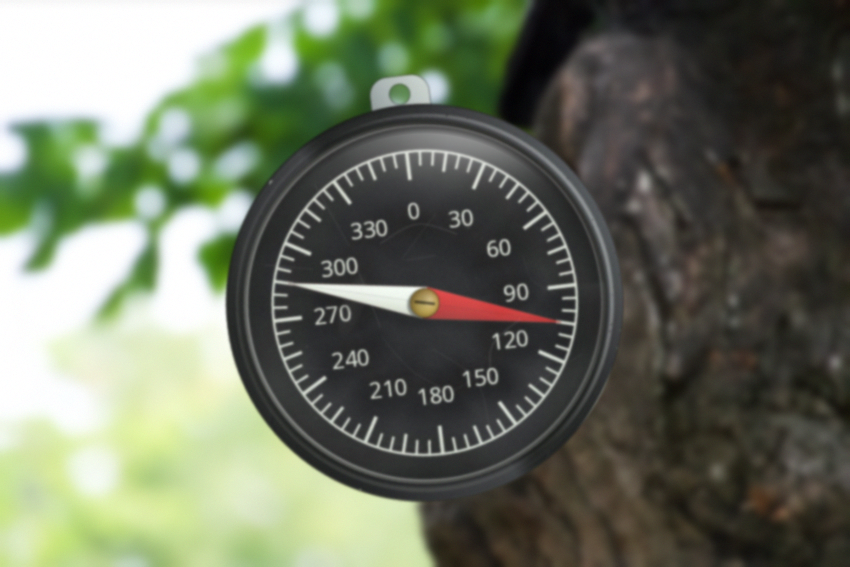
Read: 105,°
